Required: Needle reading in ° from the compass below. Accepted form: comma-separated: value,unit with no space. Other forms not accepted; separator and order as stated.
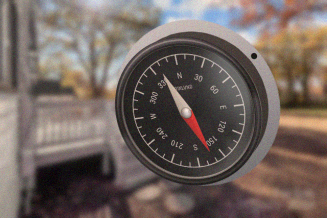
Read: 160,°
